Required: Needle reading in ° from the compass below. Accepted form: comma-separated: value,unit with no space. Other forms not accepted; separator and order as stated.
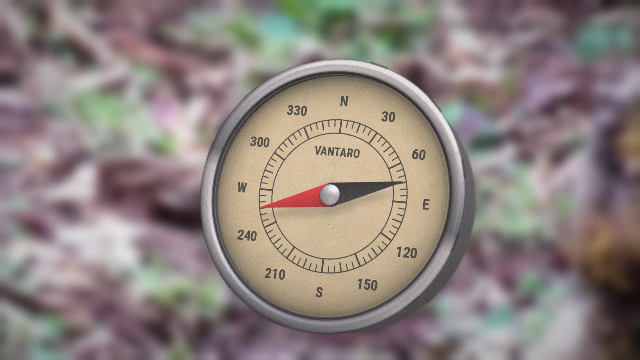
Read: 255,°
